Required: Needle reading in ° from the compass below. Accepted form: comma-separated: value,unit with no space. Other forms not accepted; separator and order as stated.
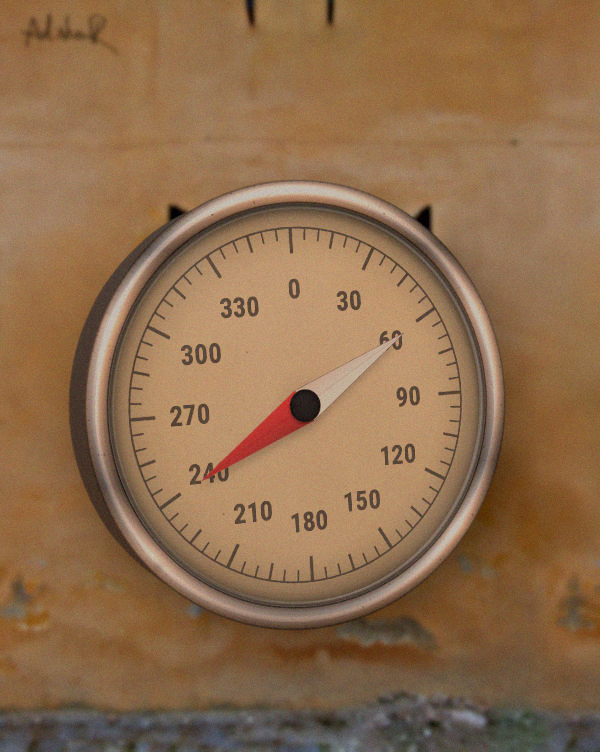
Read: 240,°
